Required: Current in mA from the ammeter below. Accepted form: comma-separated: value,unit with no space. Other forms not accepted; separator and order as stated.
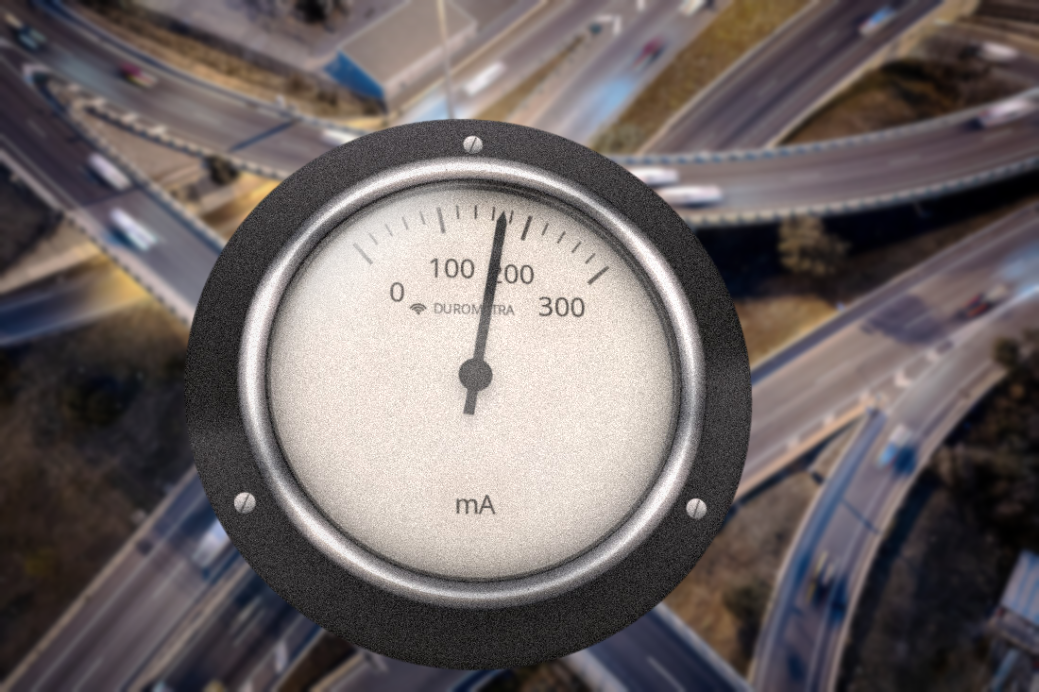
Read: 170,mA
